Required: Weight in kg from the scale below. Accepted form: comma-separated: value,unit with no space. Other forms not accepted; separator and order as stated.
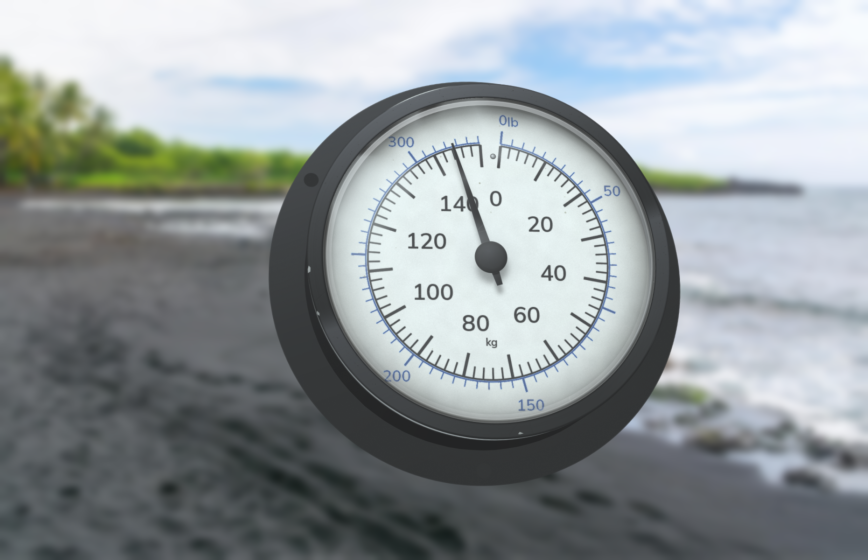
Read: 144,kg
